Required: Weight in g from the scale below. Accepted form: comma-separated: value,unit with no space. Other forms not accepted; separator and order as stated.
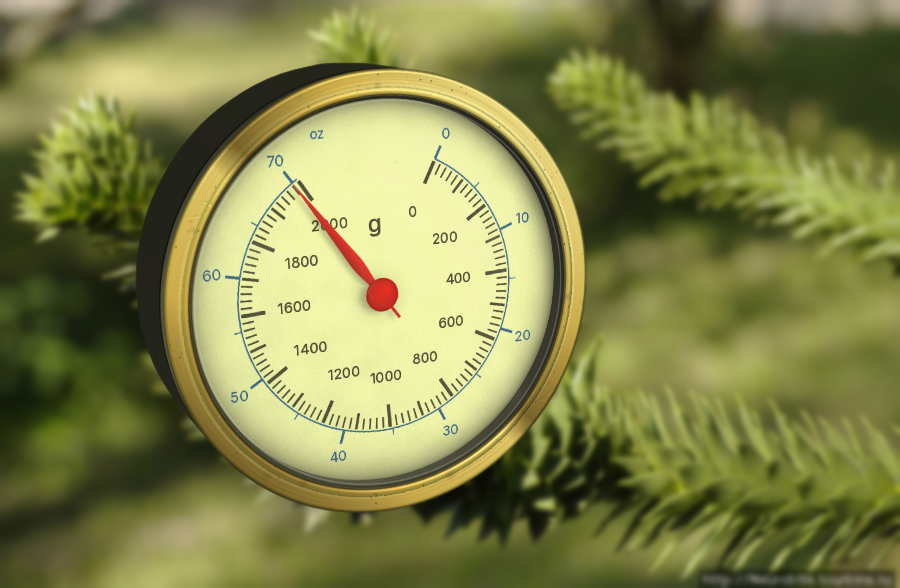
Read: 1980,g
